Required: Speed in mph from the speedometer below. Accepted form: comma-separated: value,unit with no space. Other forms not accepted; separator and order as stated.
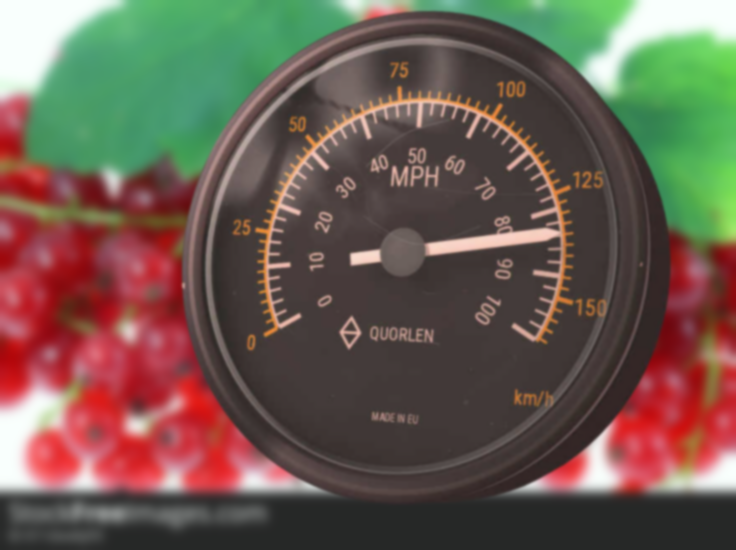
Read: 84,mph
